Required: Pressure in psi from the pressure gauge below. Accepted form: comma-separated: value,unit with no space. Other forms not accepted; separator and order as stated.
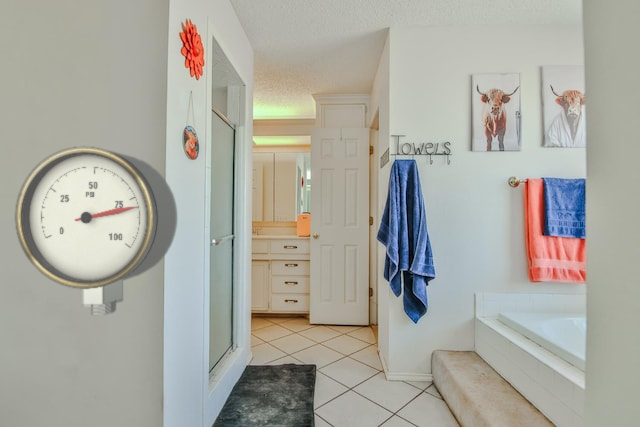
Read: 80,psi
